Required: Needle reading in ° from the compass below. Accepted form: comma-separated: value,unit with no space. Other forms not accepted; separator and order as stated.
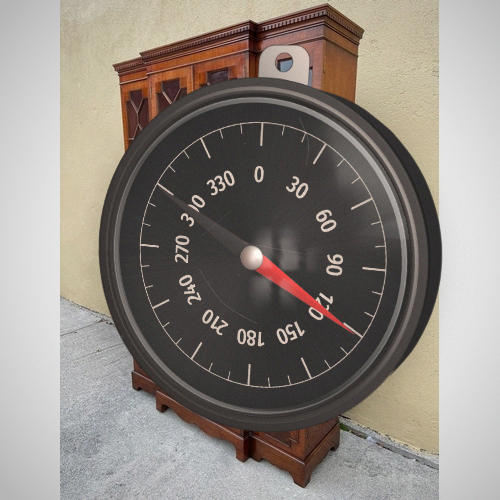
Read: 120,°
